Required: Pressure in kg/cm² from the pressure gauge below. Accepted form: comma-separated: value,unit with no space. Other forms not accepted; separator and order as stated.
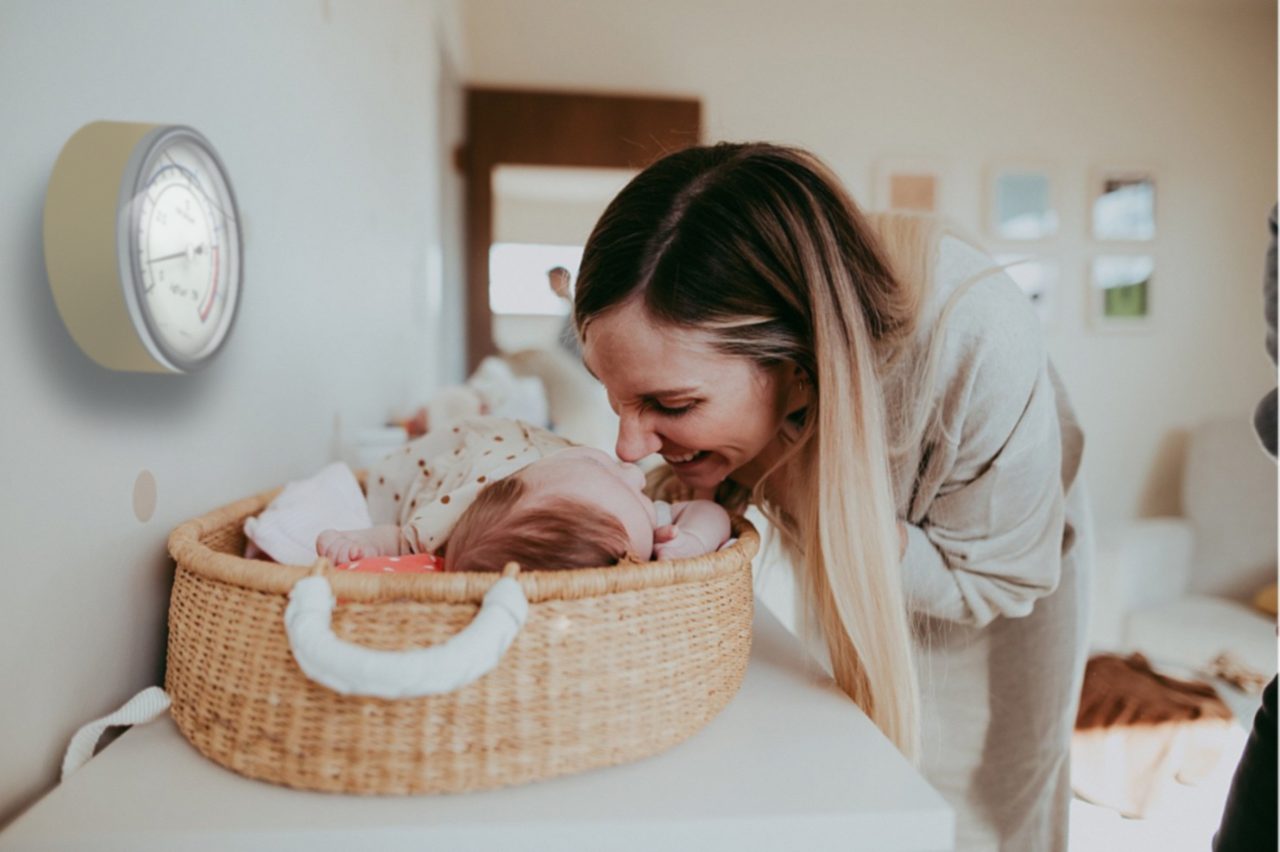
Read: 0.75,kg/cm²
